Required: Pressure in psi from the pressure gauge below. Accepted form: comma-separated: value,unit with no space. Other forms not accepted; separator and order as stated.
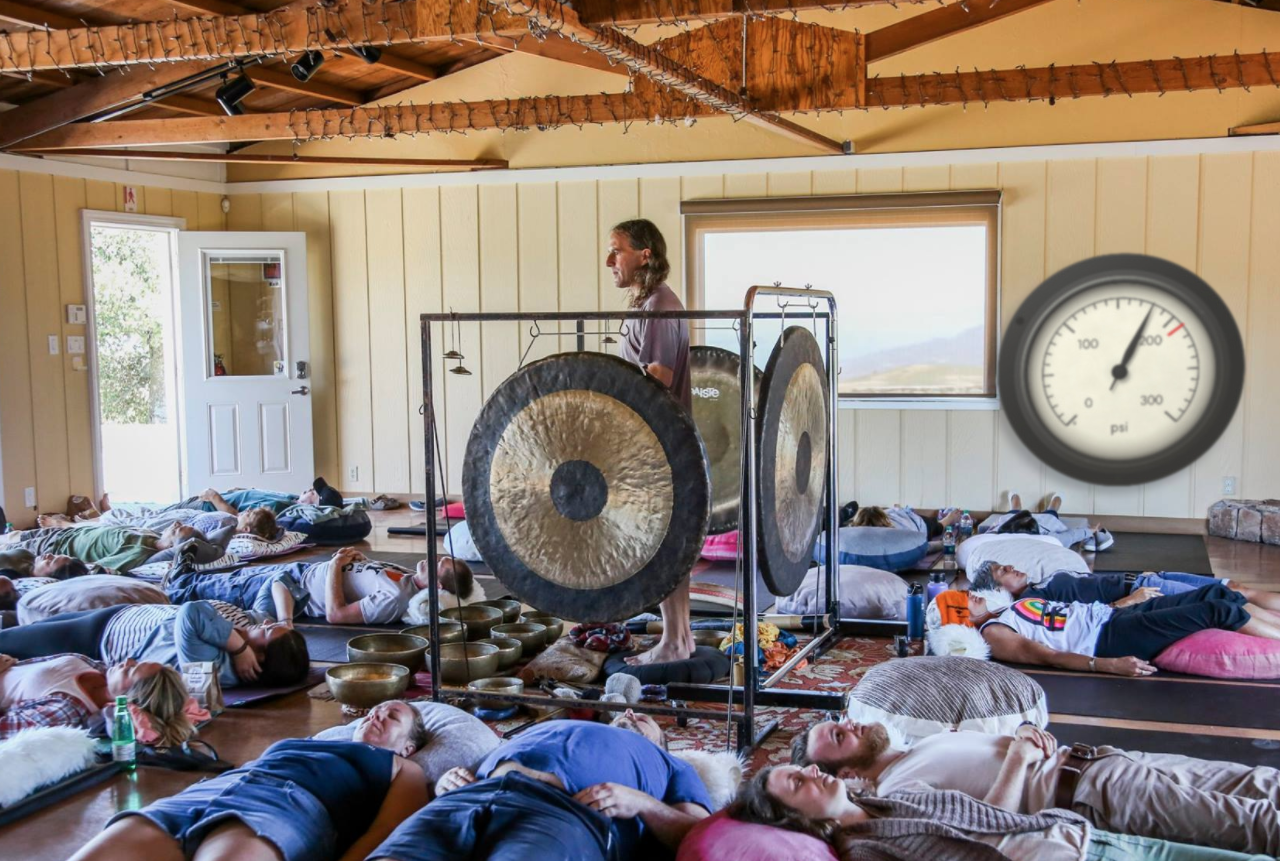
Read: 180,psi
